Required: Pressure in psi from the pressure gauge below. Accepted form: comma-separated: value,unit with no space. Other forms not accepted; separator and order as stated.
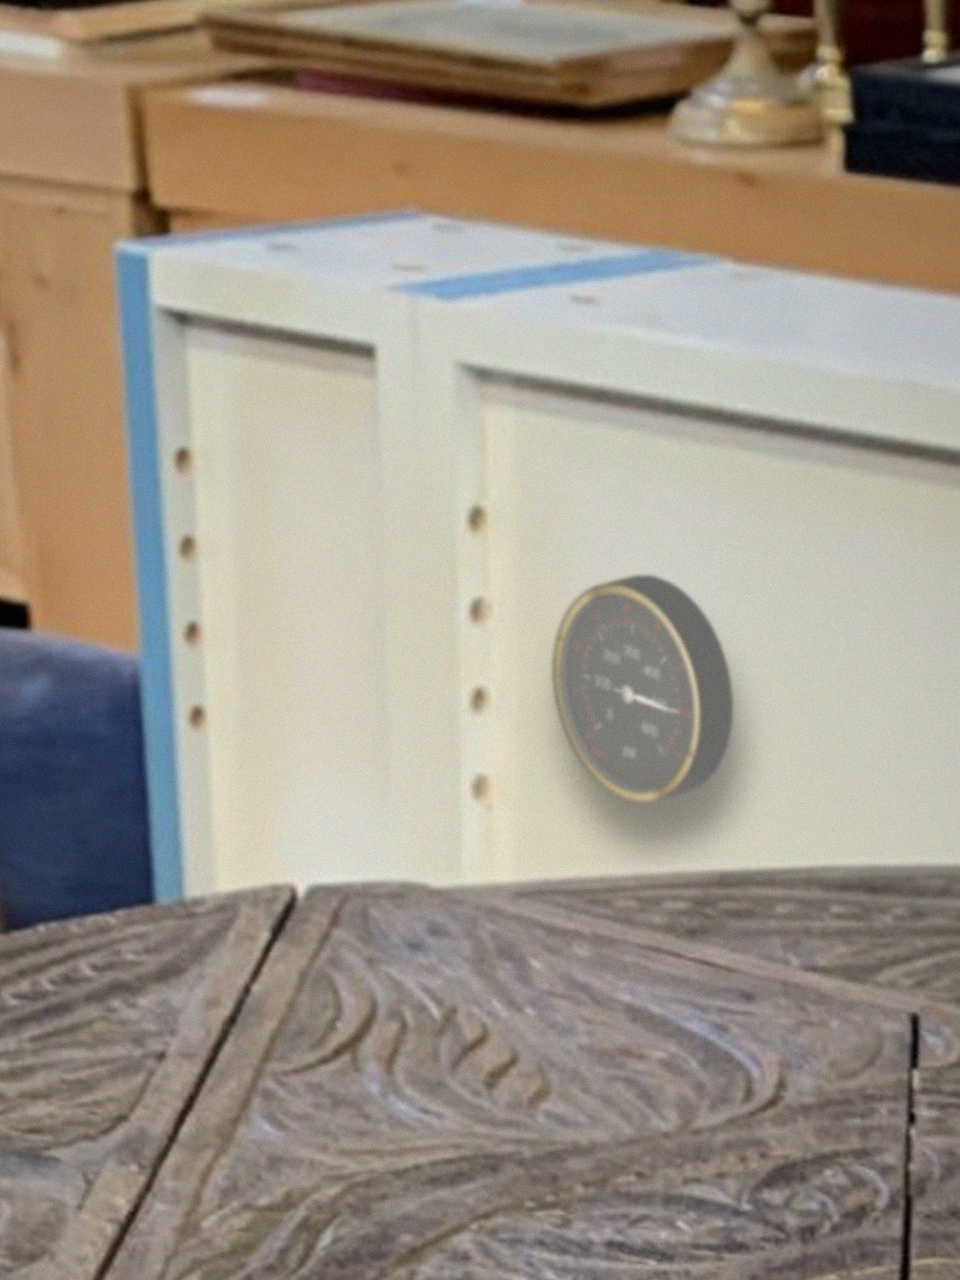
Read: 500,psi
